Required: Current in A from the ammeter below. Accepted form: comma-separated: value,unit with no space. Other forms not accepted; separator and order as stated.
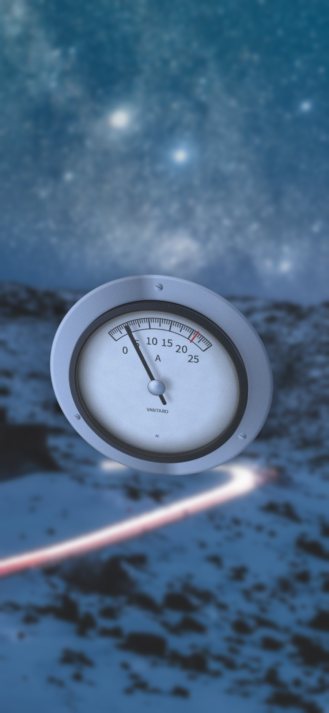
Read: 5,A
